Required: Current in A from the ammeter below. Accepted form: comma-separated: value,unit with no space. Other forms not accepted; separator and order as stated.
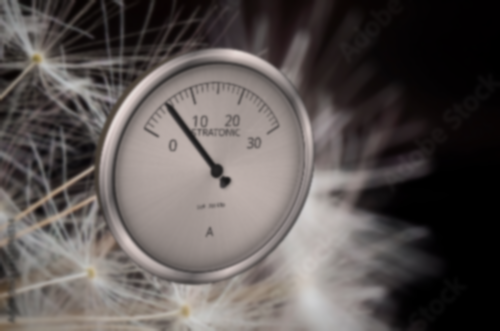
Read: 5,A
